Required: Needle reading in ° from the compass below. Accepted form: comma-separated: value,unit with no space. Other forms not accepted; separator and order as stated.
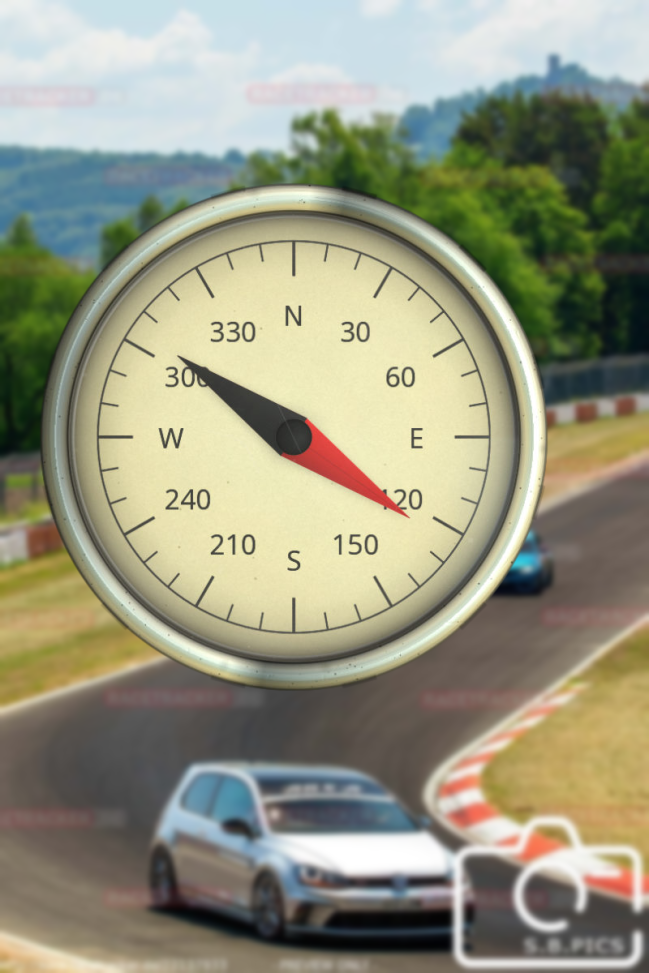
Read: 125,°
